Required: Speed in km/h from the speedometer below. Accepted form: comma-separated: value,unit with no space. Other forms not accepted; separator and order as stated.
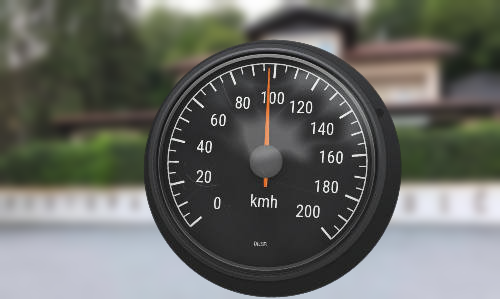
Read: 97.5,km/h
